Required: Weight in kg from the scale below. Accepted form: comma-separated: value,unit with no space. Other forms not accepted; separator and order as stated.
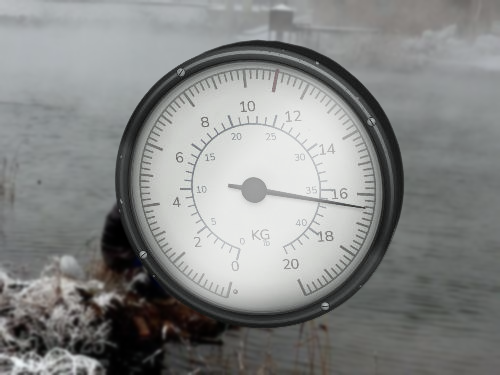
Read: 16.4,kg
